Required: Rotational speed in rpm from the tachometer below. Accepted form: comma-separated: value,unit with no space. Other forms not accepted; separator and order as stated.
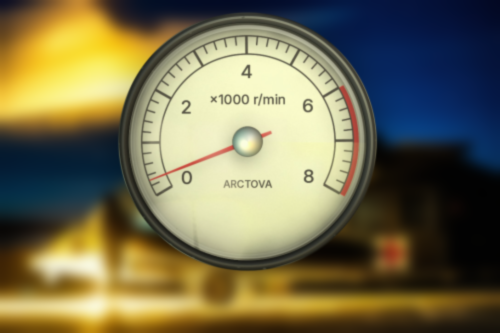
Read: 300,rpm
